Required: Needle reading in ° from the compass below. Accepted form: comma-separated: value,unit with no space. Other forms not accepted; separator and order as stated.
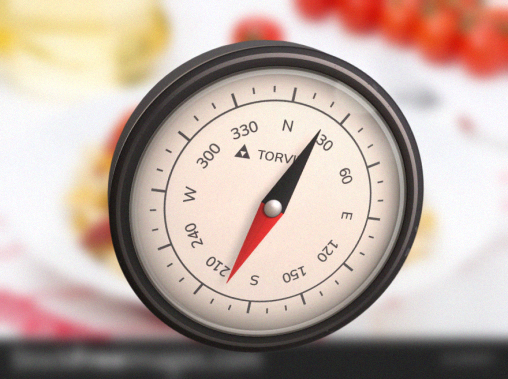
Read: 200,°
